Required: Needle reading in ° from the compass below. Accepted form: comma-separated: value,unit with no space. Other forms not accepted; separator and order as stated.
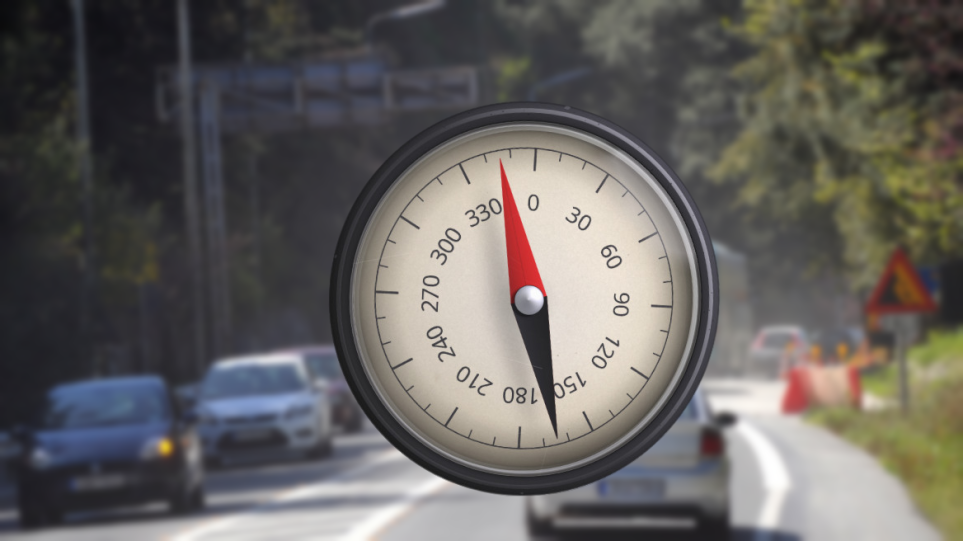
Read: 345,°
